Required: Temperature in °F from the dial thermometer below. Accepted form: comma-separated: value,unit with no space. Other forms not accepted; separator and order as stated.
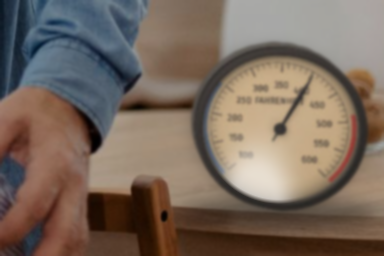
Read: 400,°F
